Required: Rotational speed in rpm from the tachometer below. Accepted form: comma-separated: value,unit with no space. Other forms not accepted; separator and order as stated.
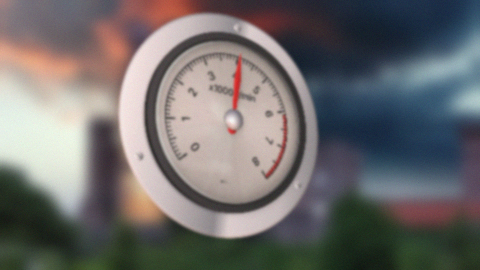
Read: 4000,rpm
